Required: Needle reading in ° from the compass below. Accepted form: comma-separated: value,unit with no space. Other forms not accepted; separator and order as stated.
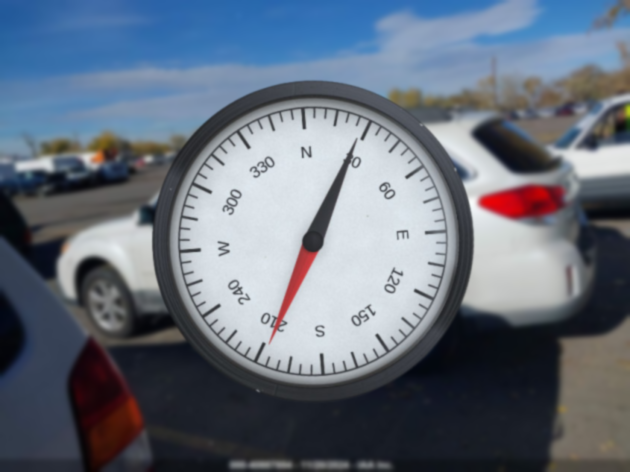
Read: 207.5,°
